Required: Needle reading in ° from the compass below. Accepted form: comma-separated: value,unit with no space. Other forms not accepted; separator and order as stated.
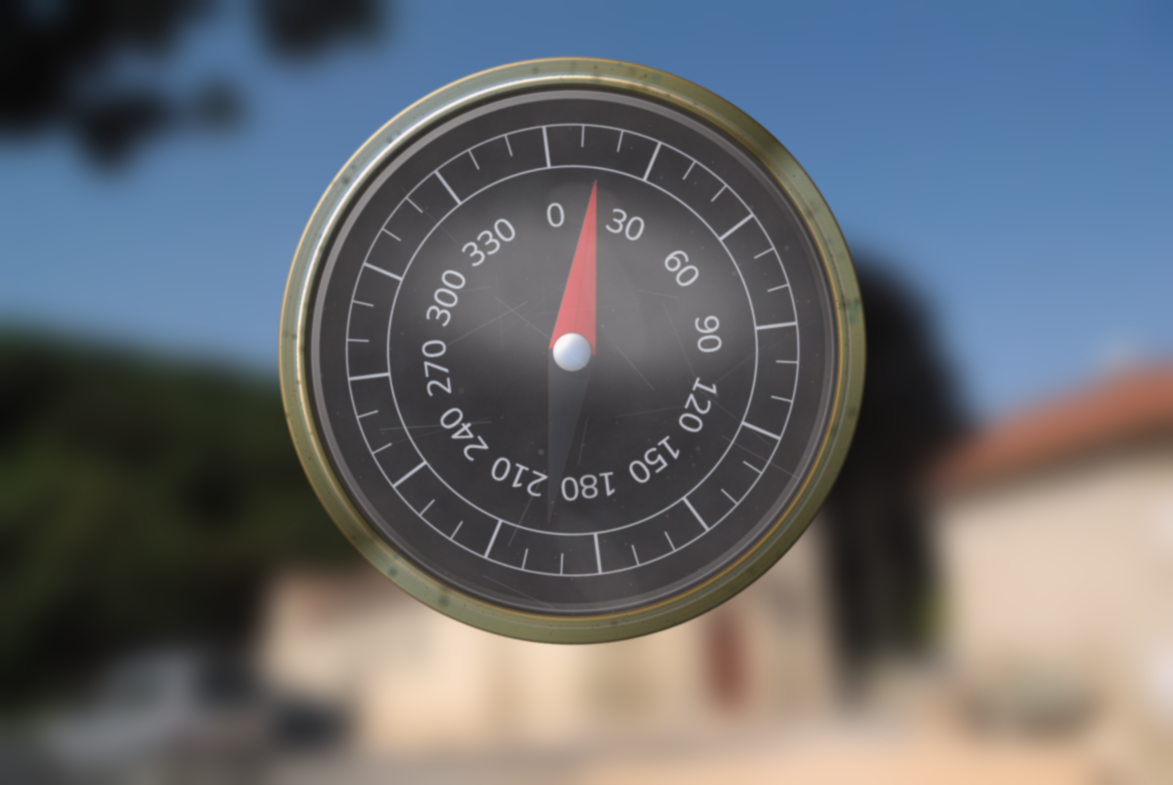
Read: 15,°
